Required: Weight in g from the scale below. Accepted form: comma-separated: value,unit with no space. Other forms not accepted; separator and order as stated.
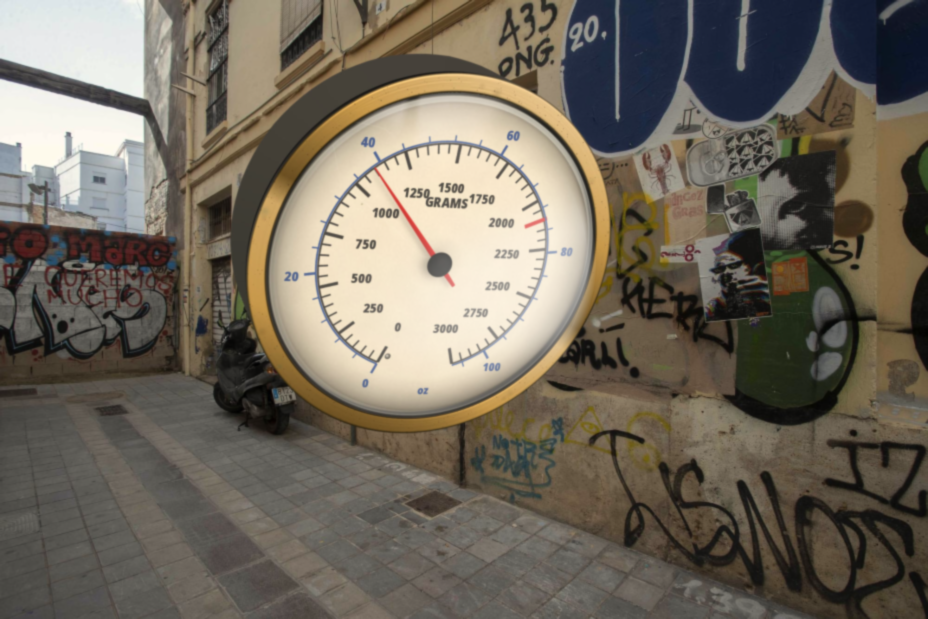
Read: 1100,g
